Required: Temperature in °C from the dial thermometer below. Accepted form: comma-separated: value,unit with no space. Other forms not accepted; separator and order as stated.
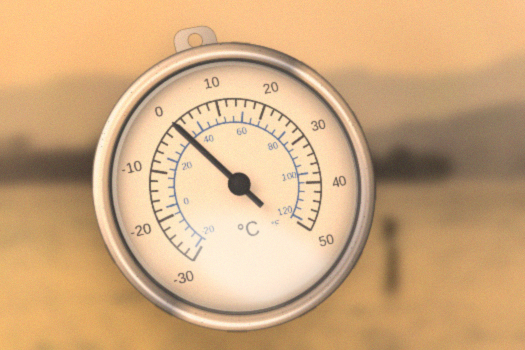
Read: 0,°C
